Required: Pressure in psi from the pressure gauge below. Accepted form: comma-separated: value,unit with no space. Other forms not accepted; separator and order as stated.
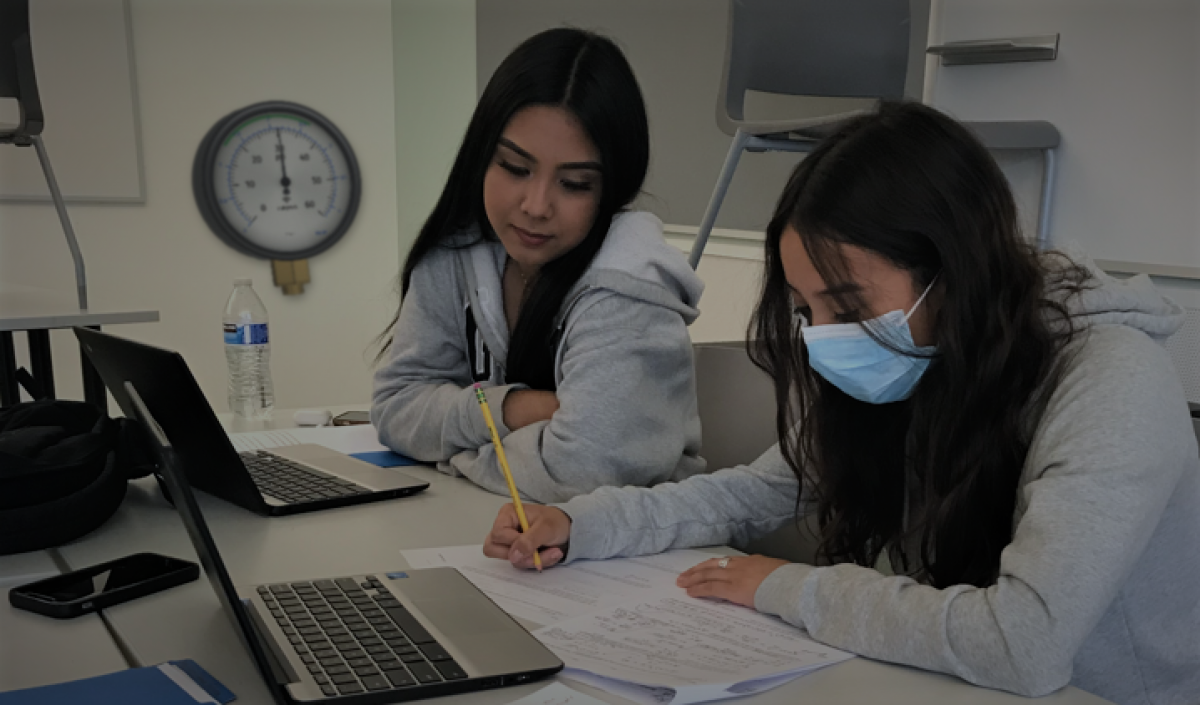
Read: 30,psi
